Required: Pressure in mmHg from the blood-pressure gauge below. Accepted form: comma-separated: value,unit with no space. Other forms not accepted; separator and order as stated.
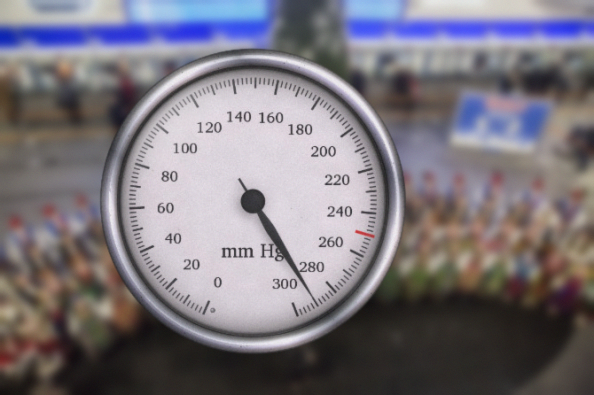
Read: 290,mmHg
